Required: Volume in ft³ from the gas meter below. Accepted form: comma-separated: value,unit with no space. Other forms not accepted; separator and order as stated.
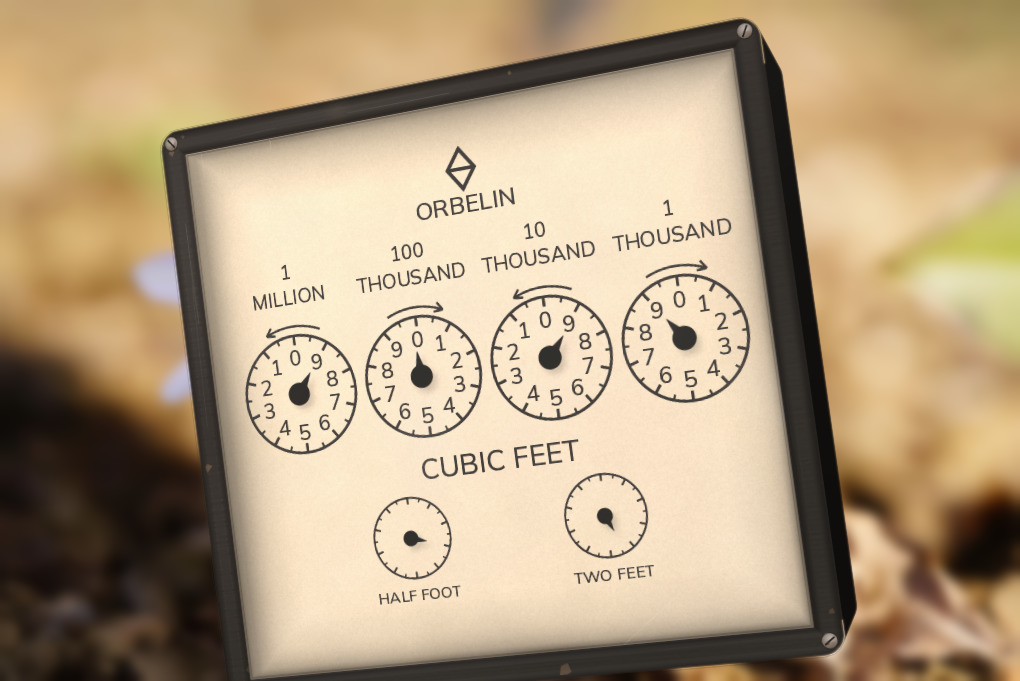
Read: 898900,ft³
